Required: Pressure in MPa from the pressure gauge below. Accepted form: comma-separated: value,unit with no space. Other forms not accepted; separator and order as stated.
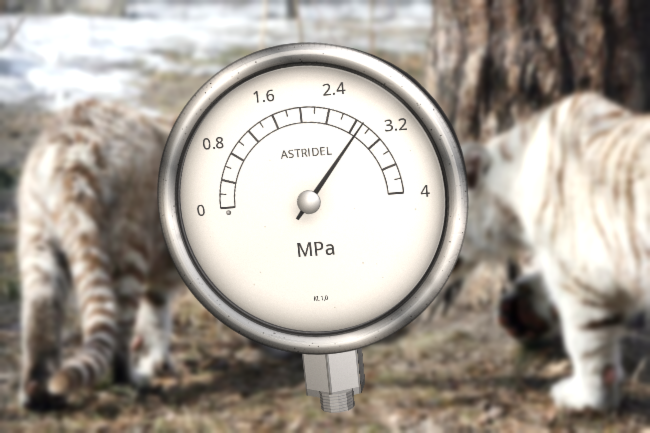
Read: 2.9,MPa
